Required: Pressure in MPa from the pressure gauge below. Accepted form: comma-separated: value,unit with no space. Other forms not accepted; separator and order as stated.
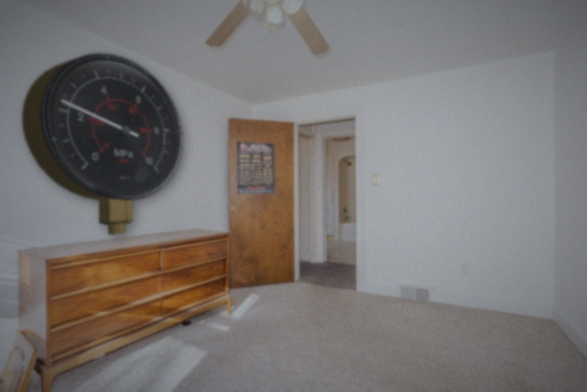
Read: 2.25,MPa
